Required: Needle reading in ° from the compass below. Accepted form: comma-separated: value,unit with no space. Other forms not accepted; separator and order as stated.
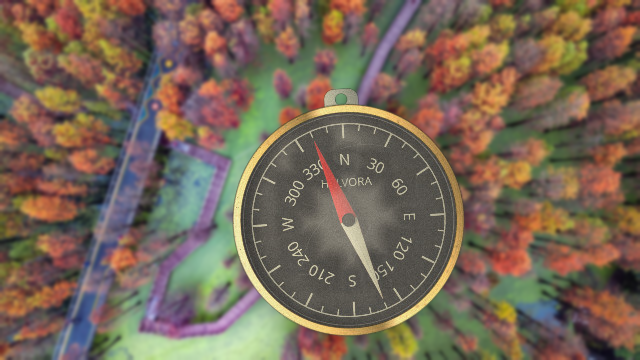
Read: 340,°
